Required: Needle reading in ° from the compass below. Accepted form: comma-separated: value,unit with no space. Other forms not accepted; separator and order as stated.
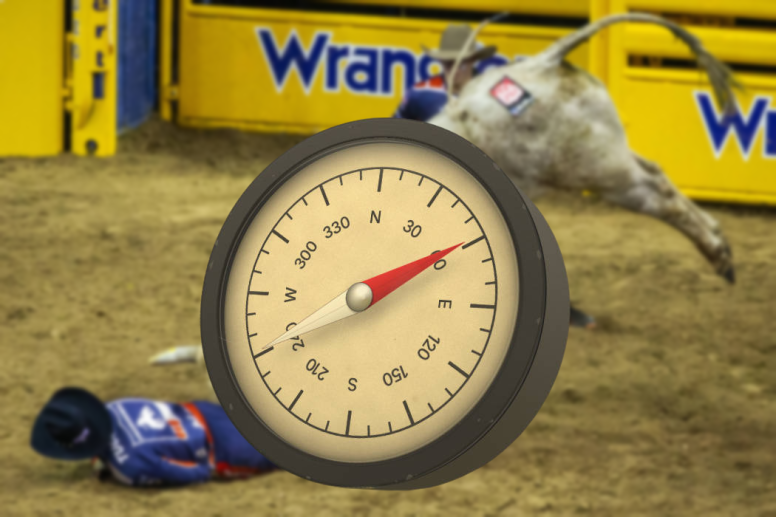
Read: 60,°
